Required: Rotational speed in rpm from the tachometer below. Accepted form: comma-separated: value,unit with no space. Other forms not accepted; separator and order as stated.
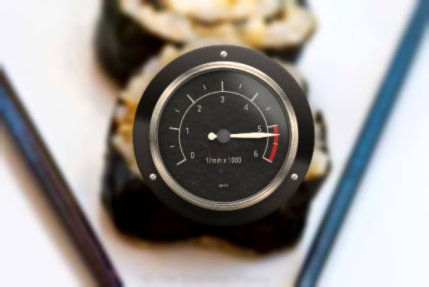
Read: 5250,rpm
